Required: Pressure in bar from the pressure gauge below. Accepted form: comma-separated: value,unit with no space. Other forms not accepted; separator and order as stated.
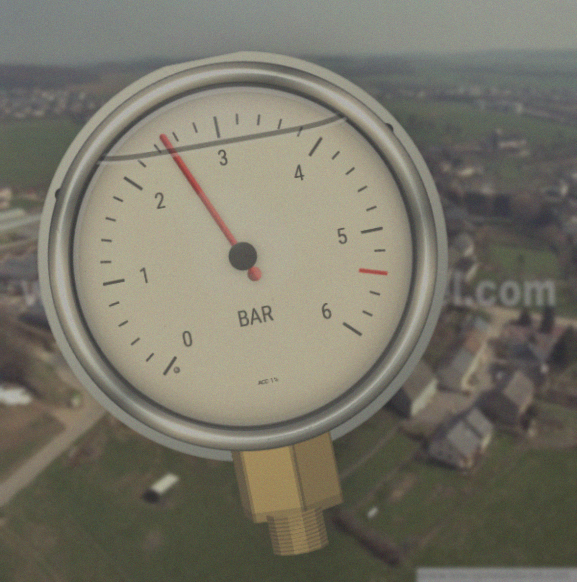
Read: 2.5,bar
